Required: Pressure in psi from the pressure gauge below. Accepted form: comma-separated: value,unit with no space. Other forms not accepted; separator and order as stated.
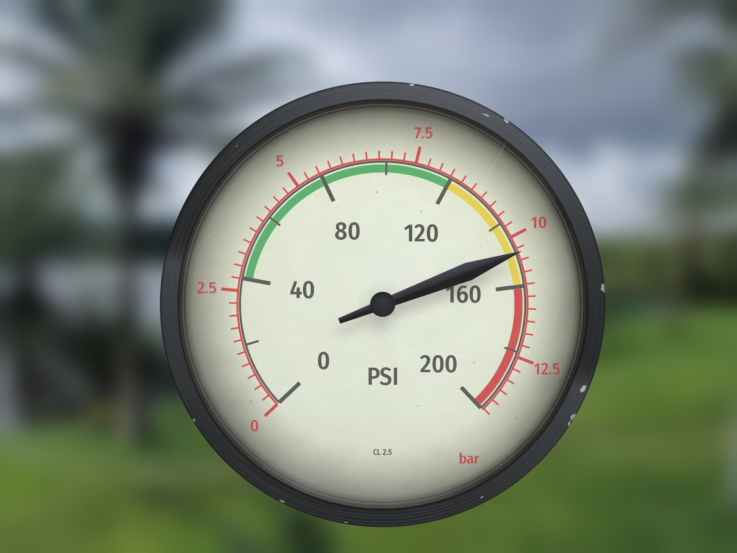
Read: 150,psi
